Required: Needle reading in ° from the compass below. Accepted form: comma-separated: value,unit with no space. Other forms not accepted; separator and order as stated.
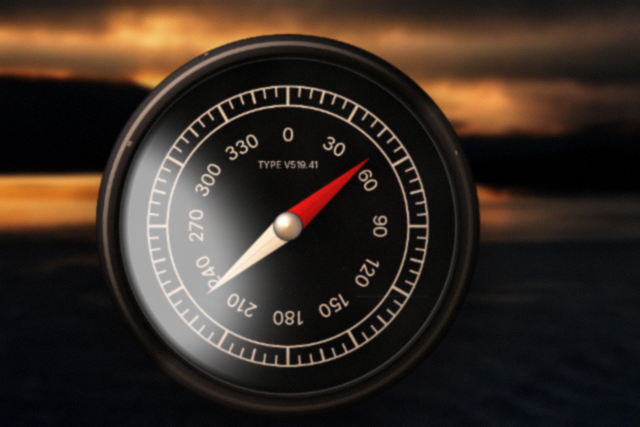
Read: 50,°
